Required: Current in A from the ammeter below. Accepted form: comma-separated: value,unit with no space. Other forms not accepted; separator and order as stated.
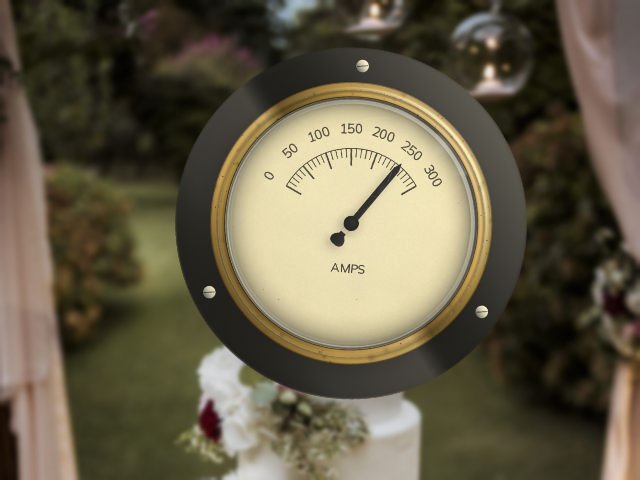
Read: 250,A
